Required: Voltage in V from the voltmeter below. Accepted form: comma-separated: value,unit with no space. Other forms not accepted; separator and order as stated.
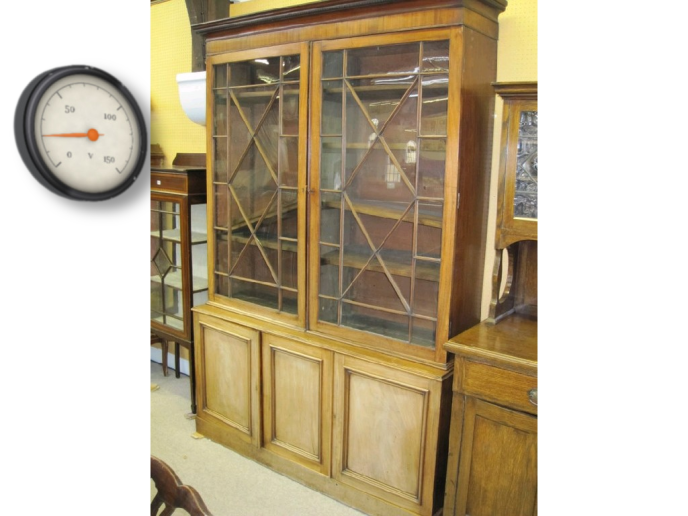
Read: 20,V
